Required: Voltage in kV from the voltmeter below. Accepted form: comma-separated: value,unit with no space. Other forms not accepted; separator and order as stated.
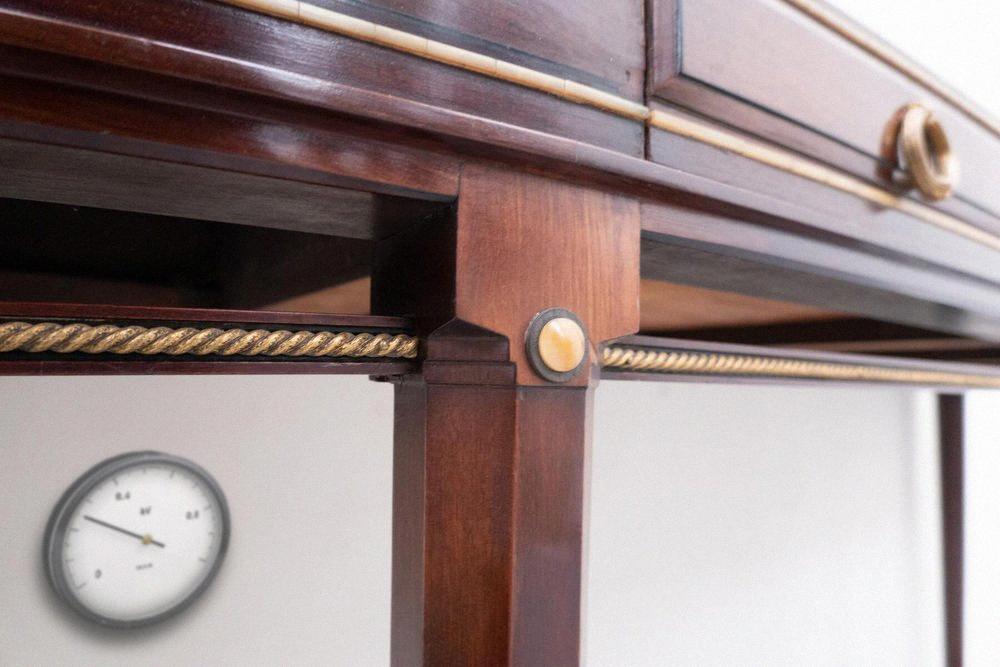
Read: 0.25,kV
